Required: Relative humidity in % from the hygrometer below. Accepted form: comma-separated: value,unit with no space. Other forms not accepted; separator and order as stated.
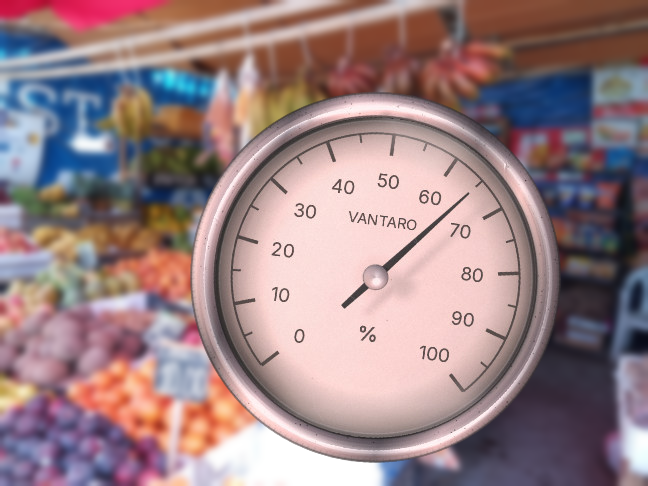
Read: 65,%
